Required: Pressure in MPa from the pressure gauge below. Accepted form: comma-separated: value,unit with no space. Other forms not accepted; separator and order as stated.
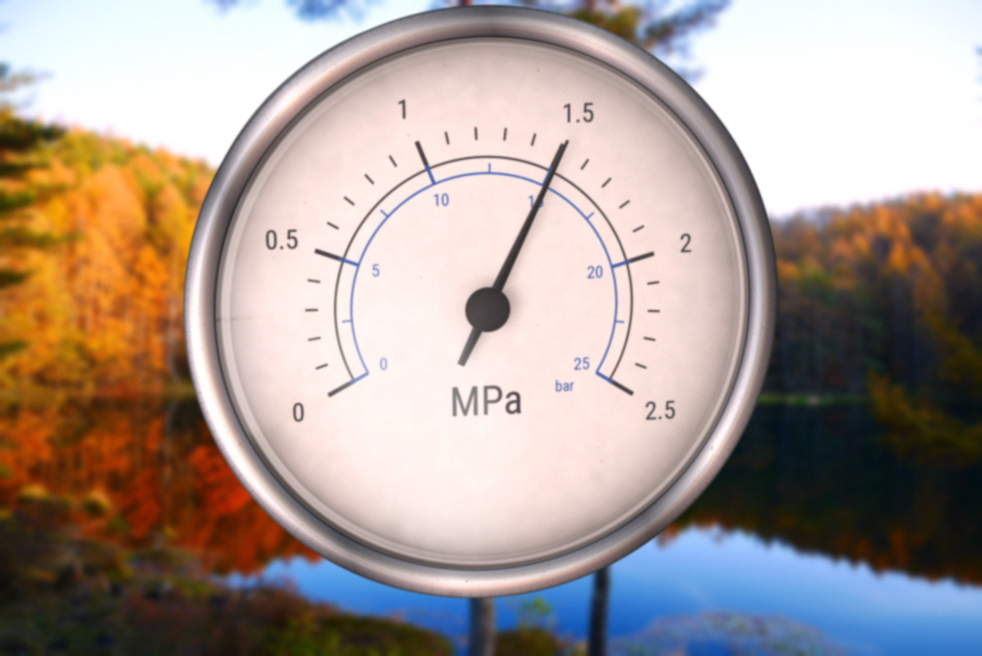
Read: 1.5,MPa
